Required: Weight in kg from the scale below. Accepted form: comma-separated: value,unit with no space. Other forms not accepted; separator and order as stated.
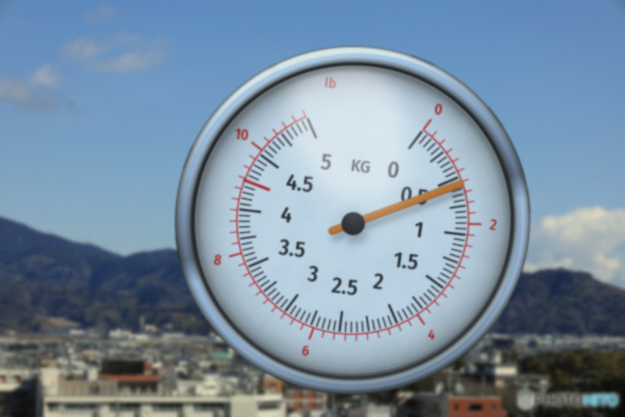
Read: 0.55,kg
